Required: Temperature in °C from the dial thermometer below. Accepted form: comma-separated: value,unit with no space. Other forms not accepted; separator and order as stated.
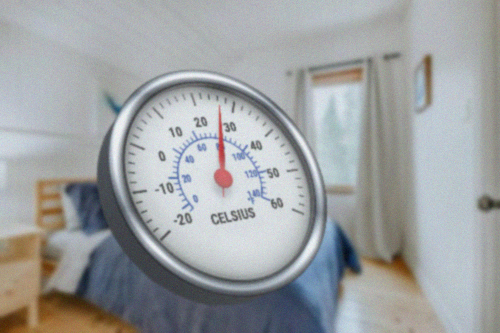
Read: 26,°C
